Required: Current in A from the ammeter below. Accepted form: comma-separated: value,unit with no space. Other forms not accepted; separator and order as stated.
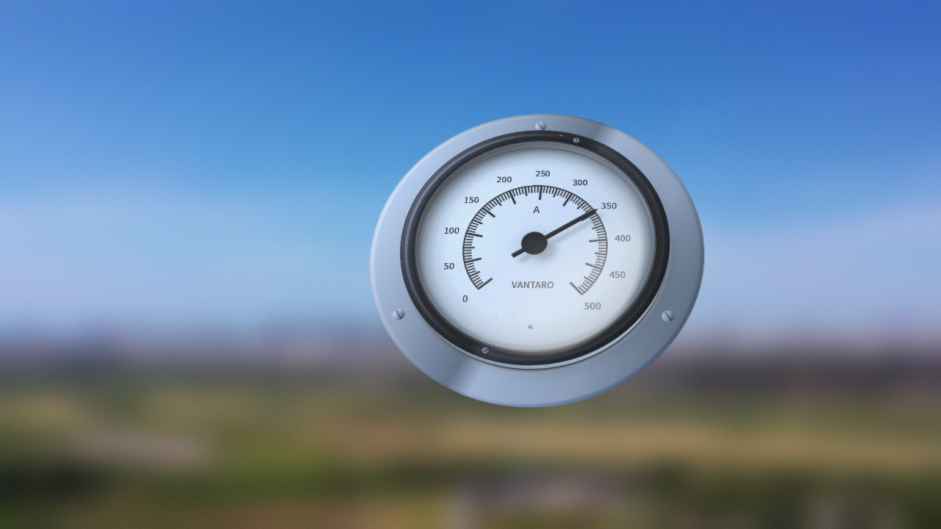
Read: 350,A
